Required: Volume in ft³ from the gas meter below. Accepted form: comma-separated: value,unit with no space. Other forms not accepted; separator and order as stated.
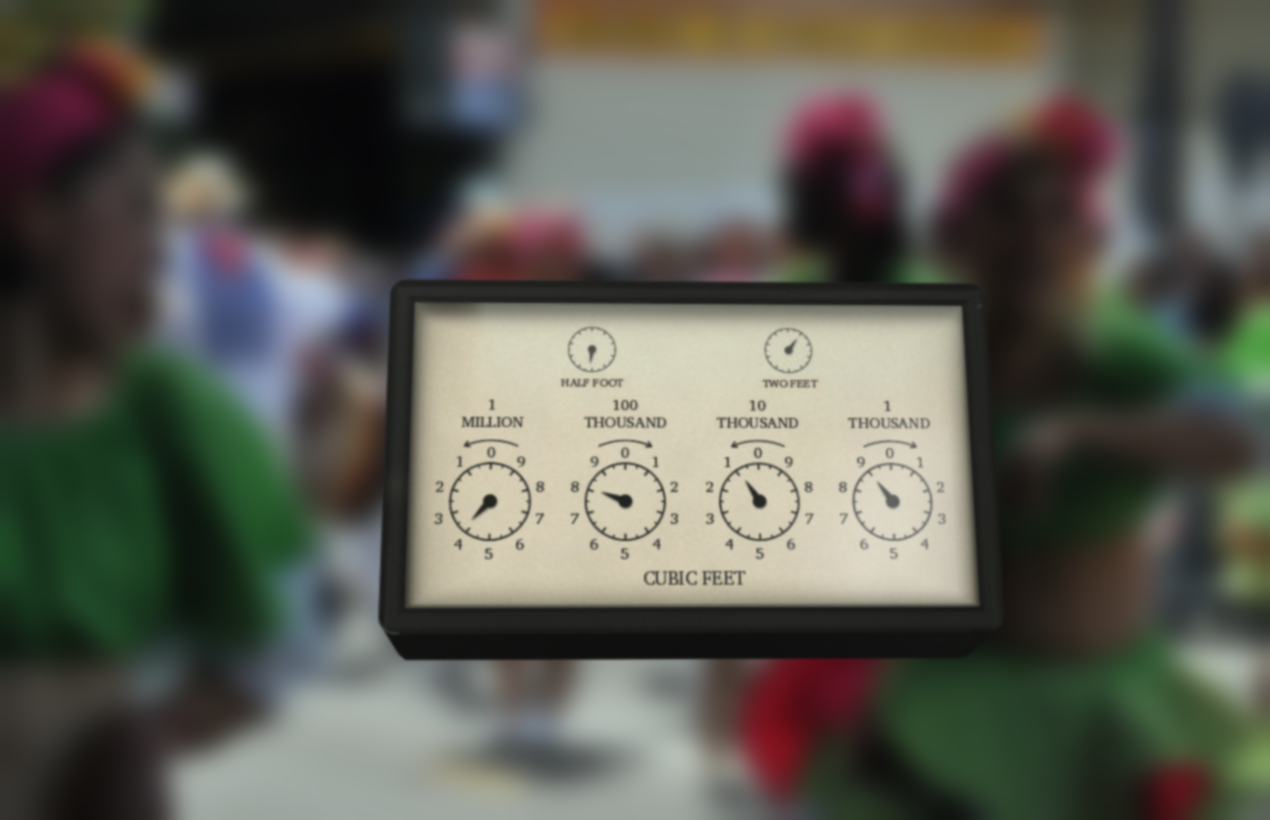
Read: 380900,ft³
